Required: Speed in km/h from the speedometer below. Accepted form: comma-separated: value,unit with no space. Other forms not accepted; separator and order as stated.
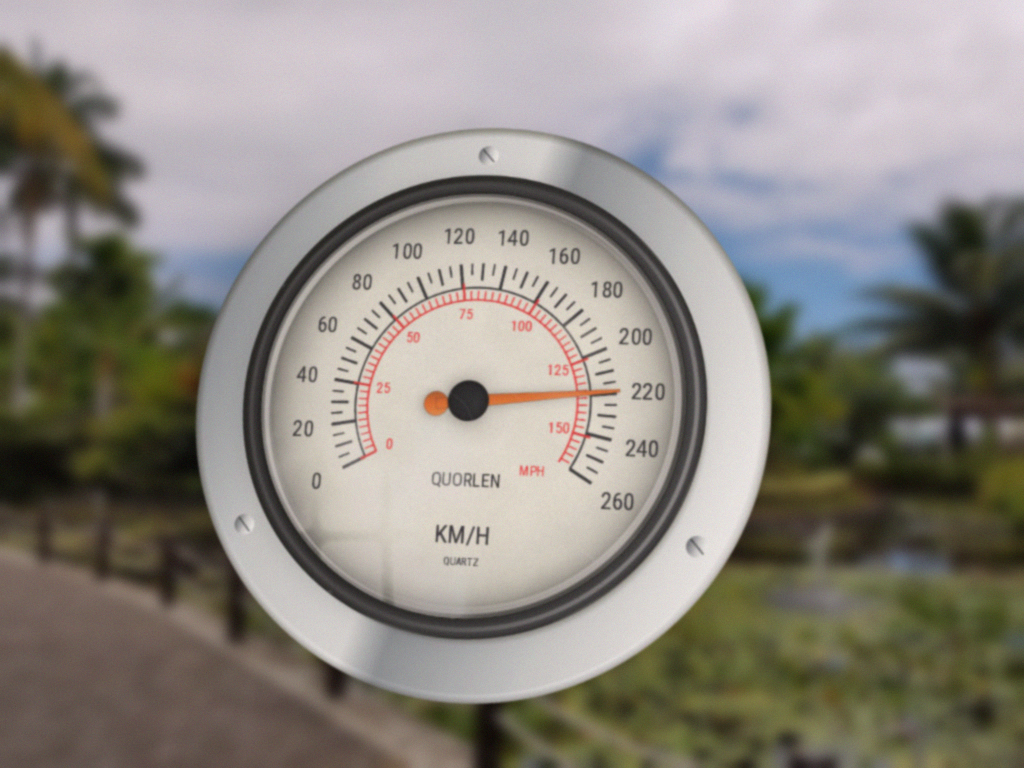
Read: 220,km/h
